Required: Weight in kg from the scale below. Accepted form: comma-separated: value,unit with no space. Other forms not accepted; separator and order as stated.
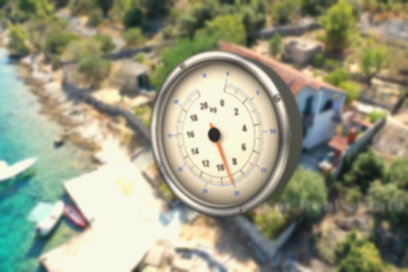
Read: 9,kg
